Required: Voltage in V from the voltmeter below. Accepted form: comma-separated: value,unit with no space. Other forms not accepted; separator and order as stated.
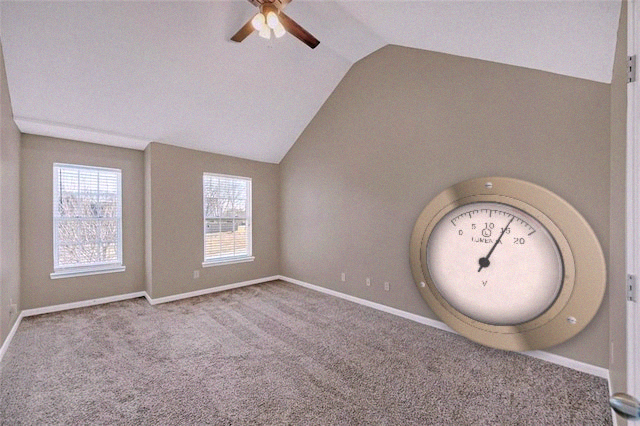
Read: 15,V
